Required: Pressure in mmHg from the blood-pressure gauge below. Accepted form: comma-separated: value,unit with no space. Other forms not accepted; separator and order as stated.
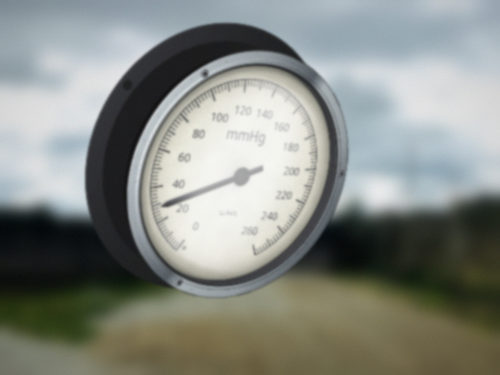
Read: 30,mmHg
